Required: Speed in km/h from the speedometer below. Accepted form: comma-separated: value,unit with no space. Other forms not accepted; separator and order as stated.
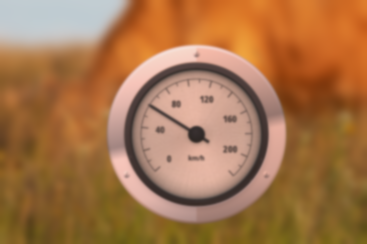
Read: 60,km/h
